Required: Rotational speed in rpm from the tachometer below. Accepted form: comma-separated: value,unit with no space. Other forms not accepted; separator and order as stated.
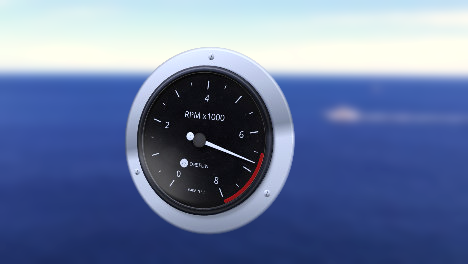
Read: 6750,rpm
